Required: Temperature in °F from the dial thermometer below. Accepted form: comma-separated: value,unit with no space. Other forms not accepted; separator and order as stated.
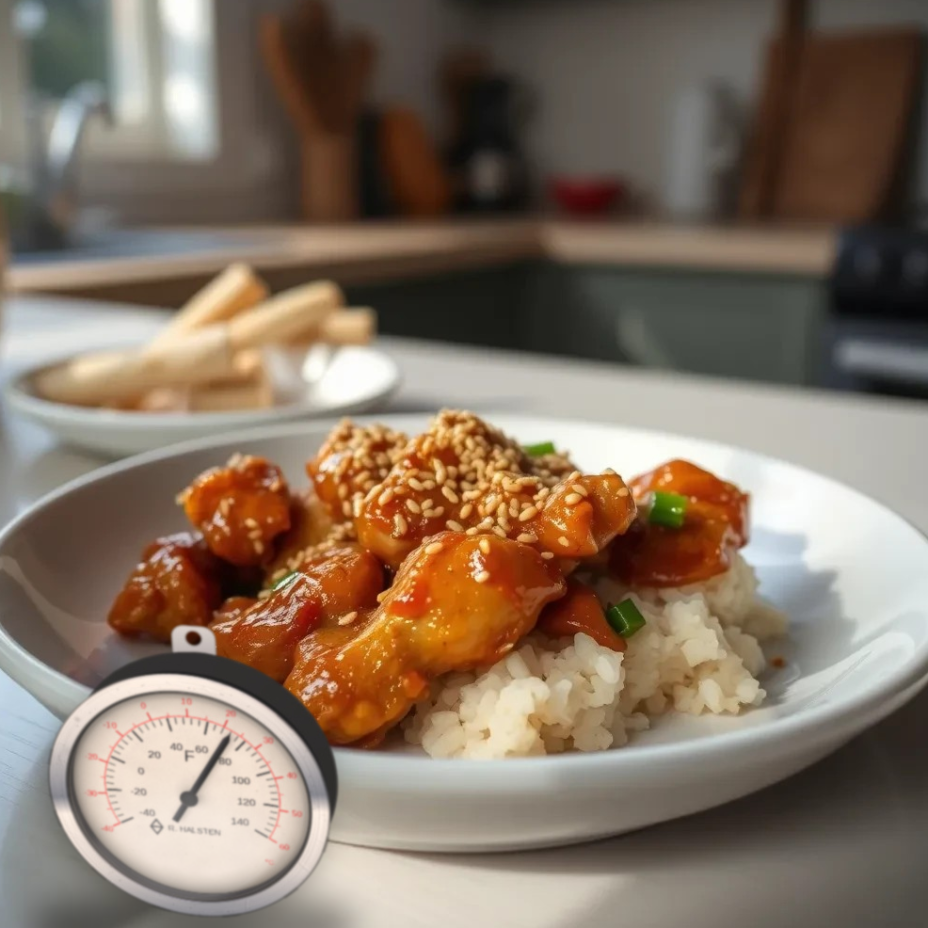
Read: 72,°F
